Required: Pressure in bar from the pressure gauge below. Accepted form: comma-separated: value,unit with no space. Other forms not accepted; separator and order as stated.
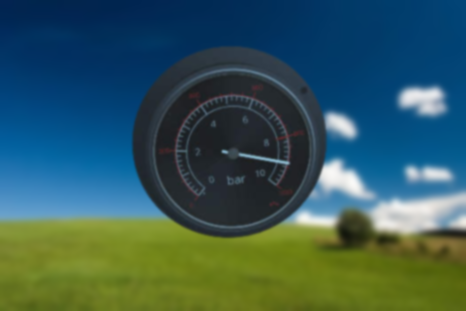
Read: 9,bar
